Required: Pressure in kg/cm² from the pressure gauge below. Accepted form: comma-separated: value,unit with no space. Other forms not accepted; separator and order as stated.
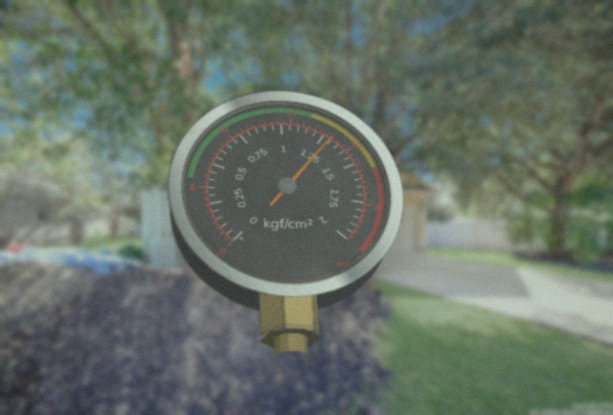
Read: 1.3,kg/cm²
